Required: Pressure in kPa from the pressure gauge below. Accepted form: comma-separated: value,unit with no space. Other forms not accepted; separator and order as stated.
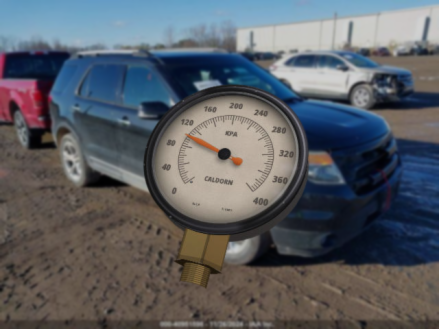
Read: 100,kPa
